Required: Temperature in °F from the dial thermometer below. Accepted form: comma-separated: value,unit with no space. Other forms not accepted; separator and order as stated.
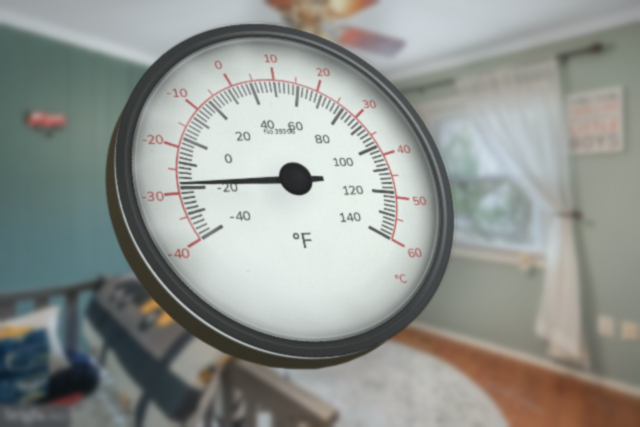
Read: -20,°F
